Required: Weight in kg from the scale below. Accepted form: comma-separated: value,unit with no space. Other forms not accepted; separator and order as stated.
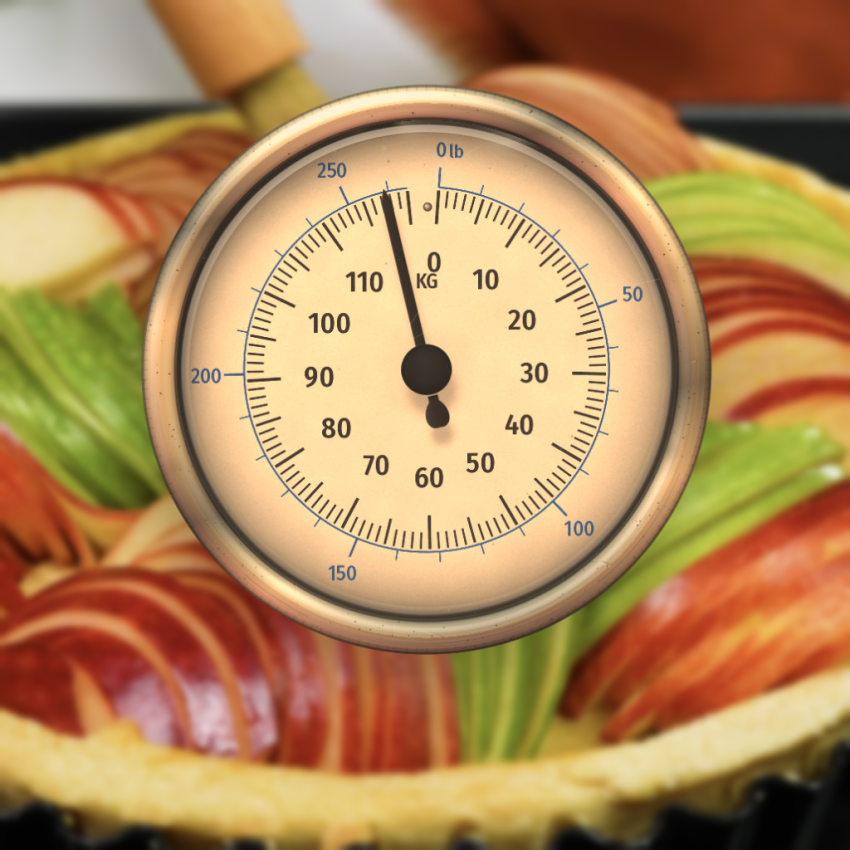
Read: 117.5,kg
